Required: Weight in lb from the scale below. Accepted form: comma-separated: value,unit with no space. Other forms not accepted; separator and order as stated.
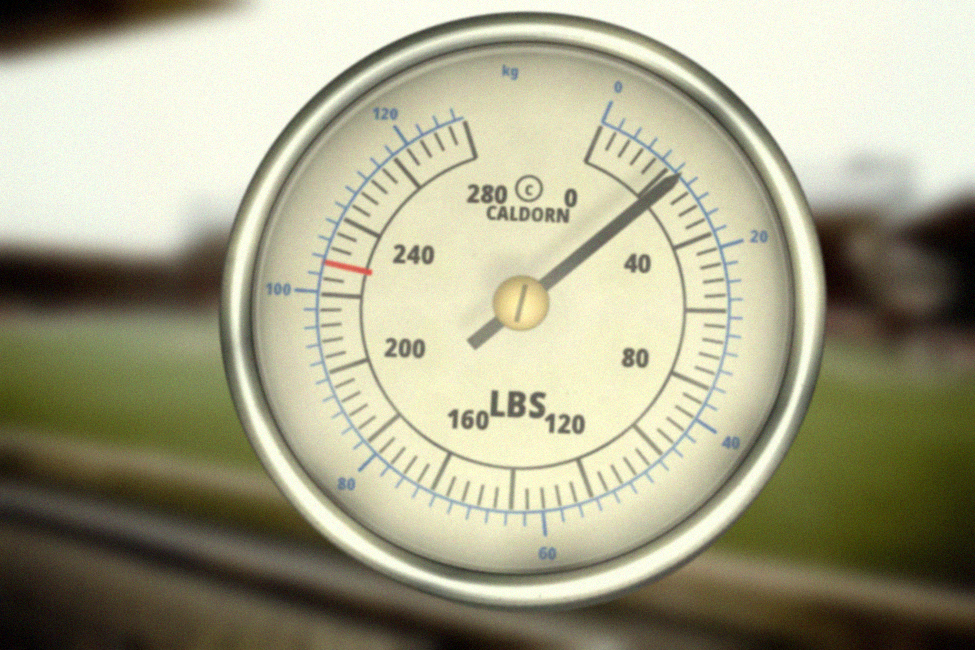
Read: 24,lb
